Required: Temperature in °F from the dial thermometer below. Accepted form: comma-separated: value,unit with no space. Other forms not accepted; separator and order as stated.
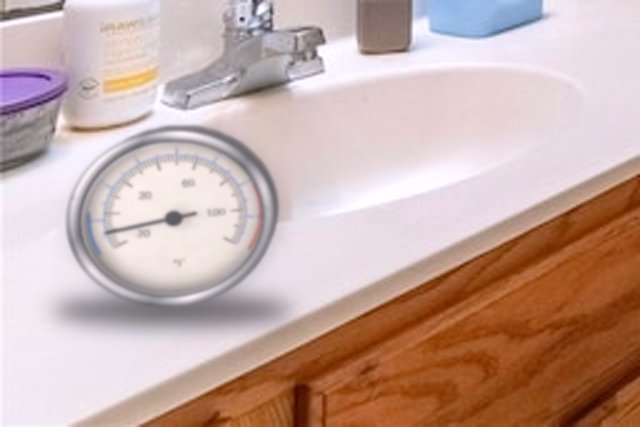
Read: -10,°F
